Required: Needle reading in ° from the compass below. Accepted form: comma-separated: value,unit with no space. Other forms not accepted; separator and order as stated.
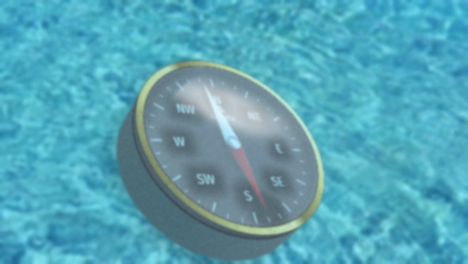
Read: 170,°
